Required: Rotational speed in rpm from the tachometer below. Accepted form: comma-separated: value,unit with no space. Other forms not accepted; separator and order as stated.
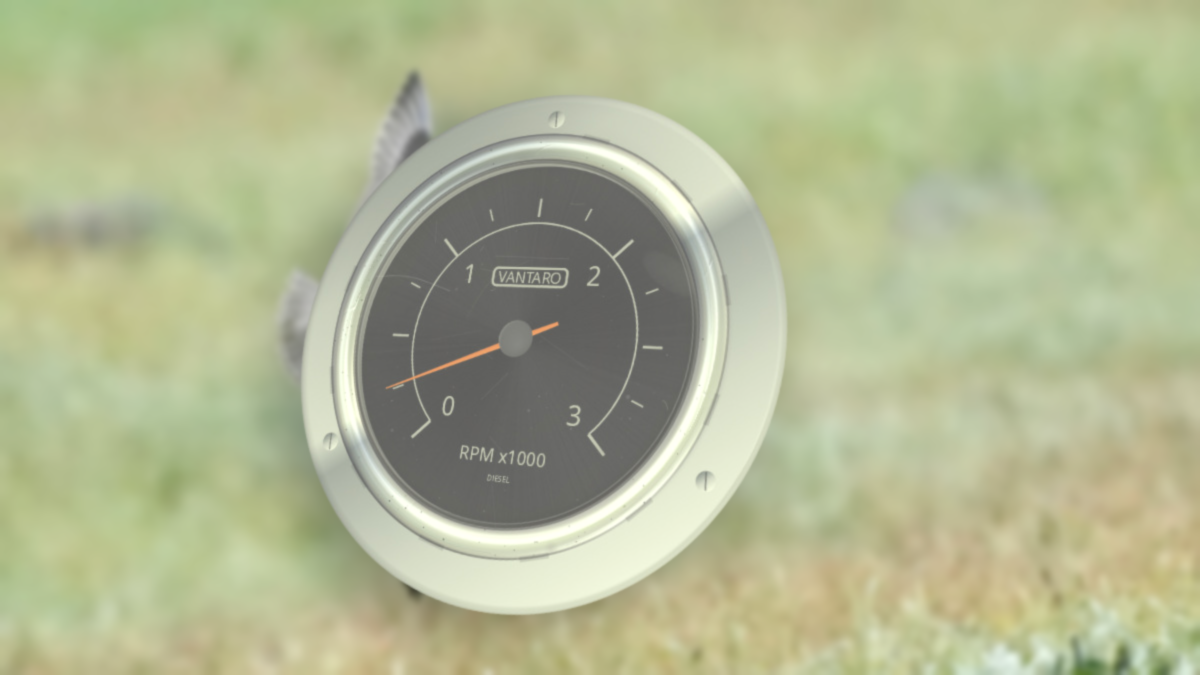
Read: 250,rpm
